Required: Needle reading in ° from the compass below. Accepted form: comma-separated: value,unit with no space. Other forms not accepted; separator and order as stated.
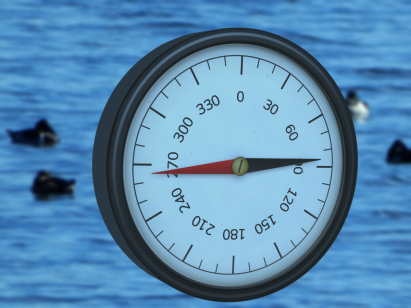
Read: 265,°
